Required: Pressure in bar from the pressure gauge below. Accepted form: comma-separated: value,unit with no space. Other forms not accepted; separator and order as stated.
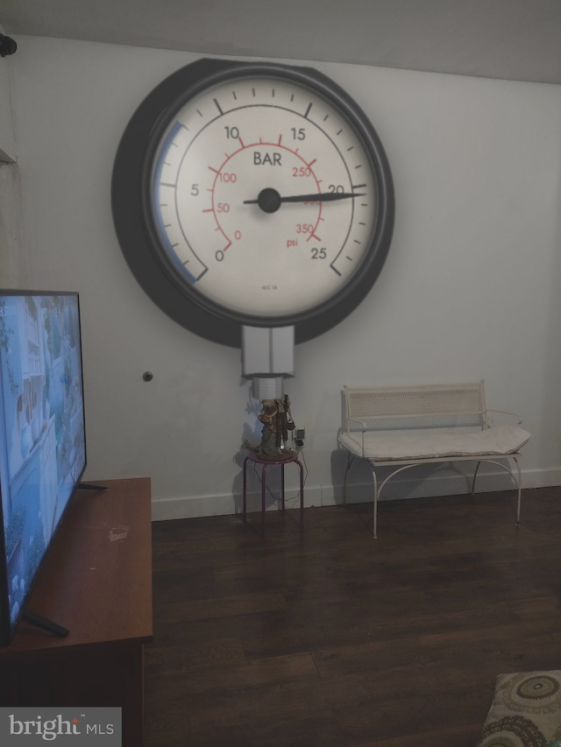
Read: 20.5,bar
